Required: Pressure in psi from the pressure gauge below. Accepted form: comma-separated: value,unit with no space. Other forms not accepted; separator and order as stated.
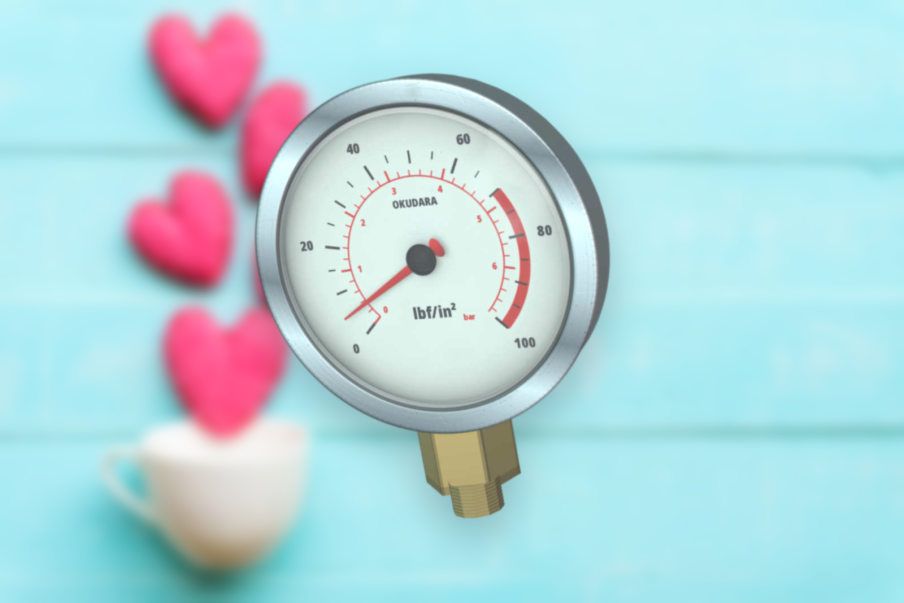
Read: 5,psi
